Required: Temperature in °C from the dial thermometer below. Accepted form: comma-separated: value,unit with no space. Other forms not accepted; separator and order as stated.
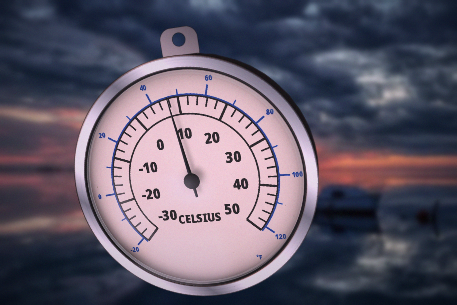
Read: 8,°C
